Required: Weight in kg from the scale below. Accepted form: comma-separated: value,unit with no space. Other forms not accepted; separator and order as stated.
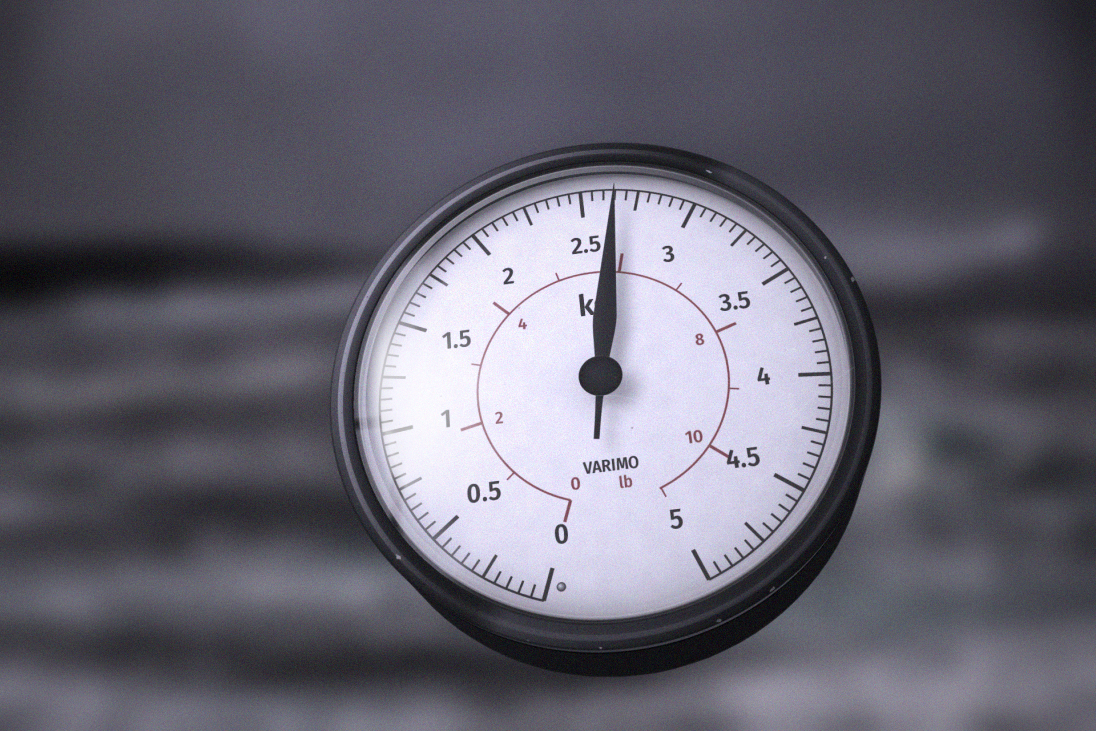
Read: 2.65,kg
